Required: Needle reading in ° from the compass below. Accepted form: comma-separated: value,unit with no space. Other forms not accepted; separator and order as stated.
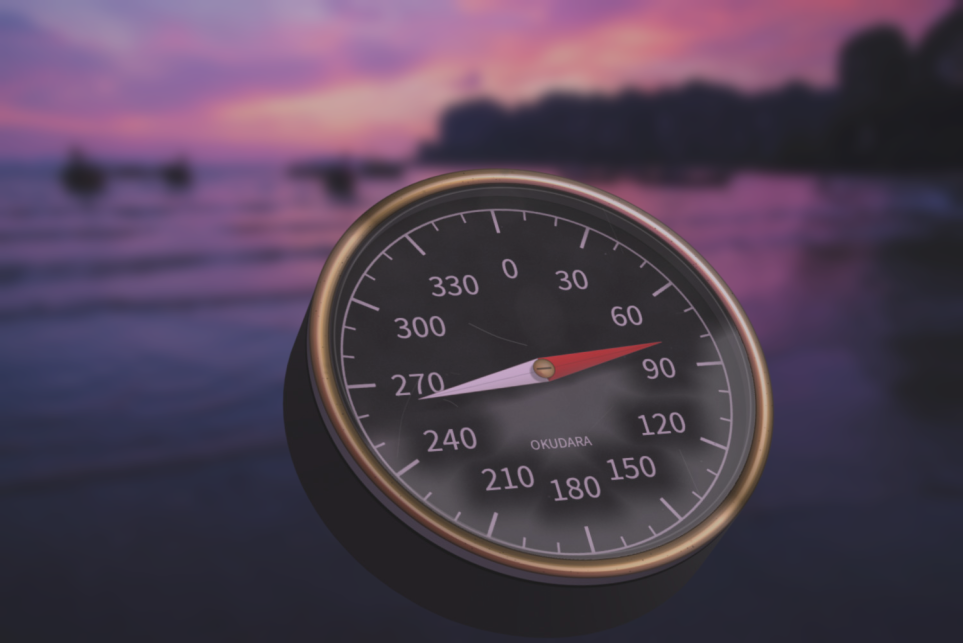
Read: 80,°
